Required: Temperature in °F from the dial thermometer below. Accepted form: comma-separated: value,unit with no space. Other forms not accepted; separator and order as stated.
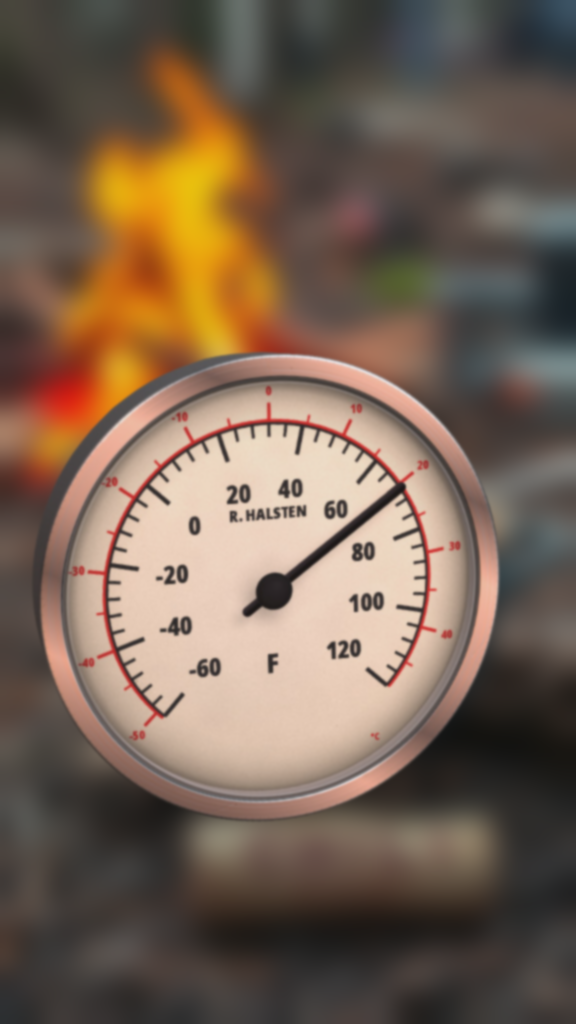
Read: 68,°F
